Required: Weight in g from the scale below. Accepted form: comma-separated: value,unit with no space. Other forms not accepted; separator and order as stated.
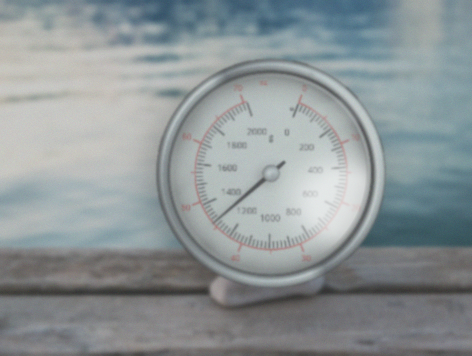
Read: 1300,g
